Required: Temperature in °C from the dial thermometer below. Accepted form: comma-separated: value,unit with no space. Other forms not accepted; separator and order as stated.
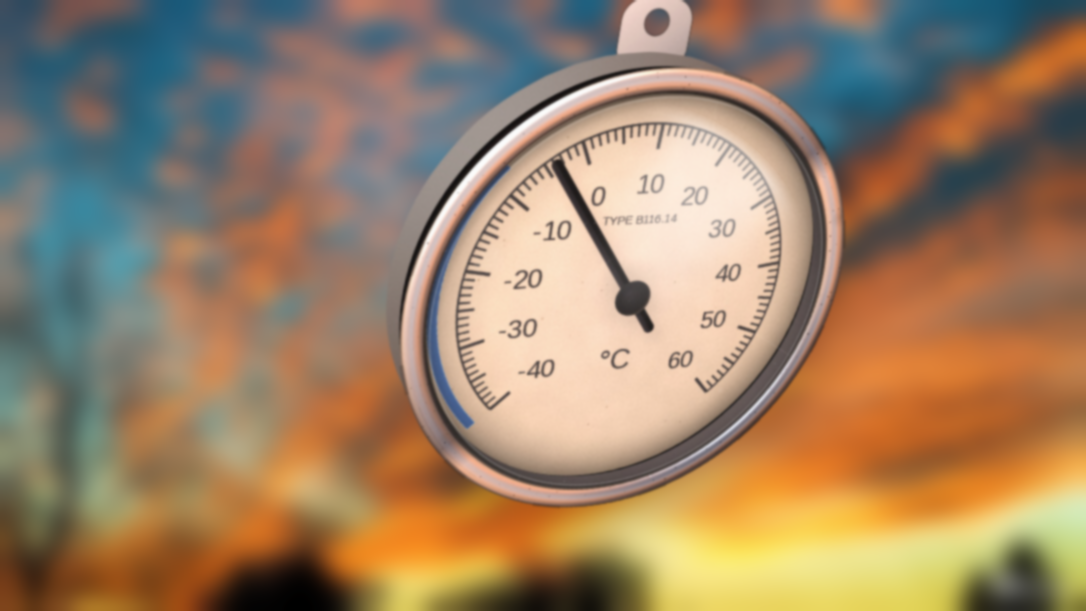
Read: -4,°C
